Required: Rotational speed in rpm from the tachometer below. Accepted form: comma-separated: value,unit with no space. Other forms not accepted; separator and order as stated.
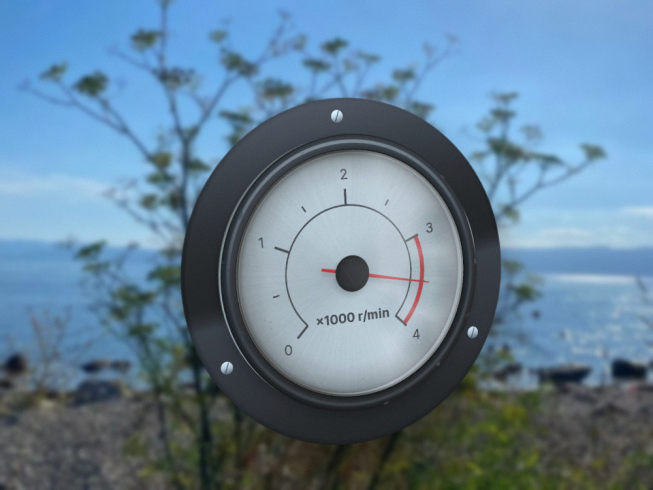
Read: 3500,rpm
